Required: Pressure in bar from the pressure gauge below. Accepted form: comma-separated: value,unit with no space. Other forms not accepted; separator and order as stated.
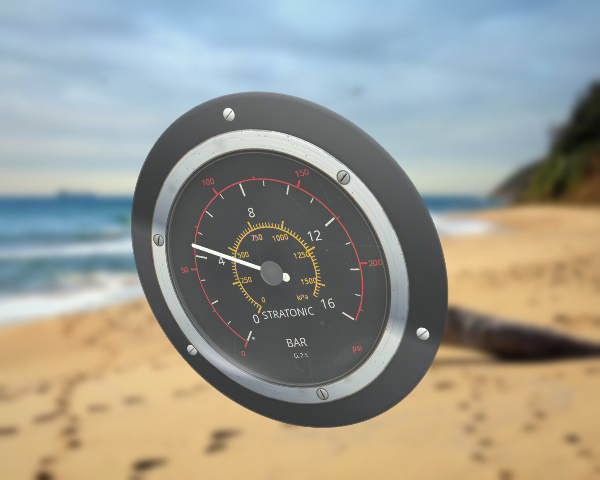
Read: 4.5,bar
